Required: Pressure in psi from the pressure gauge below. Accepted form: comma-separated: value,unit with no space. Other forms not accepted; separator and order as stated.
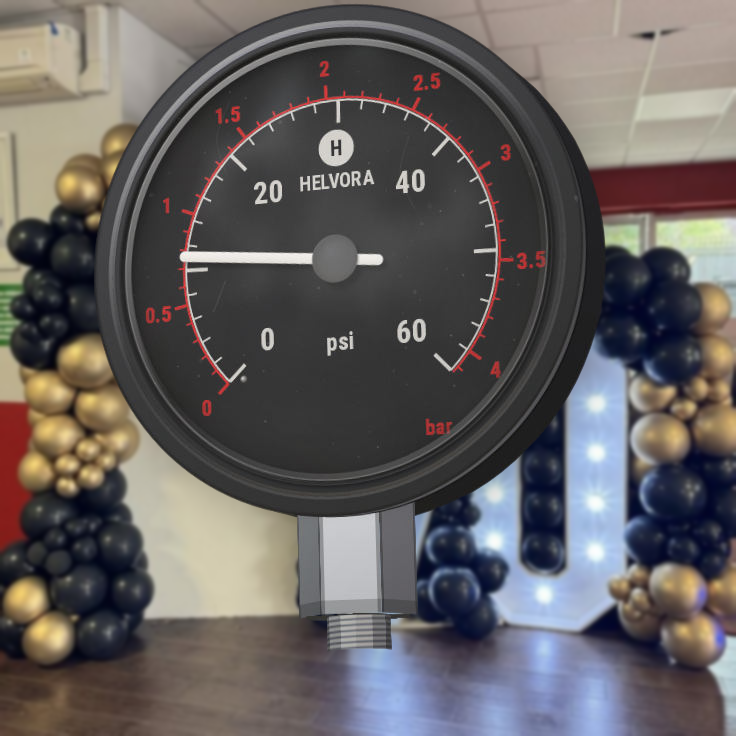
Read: 11,psi
